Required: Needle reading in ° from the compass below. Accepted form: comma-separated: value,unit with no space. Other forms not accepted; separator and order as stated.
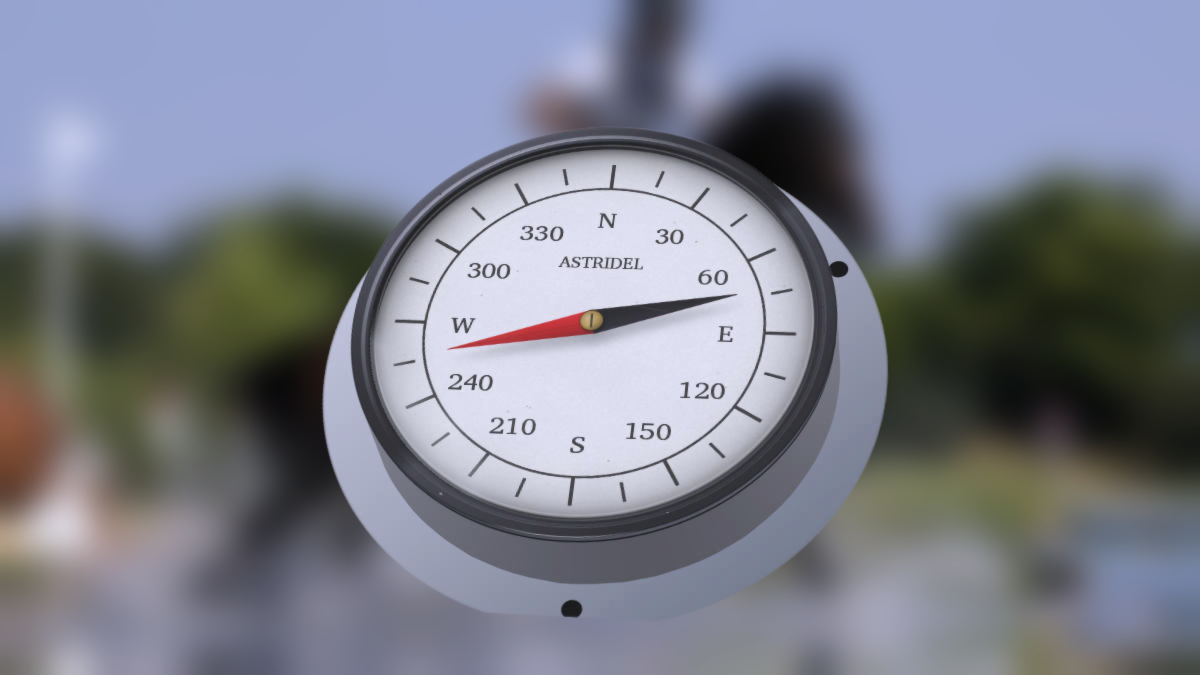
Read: 255,°
